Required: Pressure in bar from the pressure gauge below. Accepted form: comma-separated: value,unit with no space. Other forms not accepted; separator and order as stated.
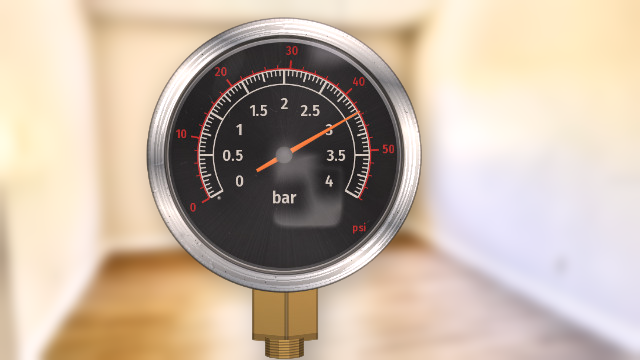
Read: 3,bar
